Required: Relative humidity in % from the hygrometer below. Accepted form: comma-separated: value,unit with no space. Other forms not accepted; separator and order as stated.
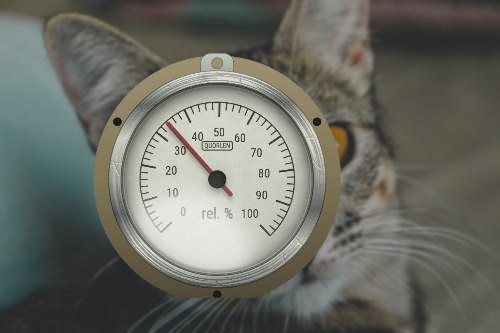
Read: 34,%
